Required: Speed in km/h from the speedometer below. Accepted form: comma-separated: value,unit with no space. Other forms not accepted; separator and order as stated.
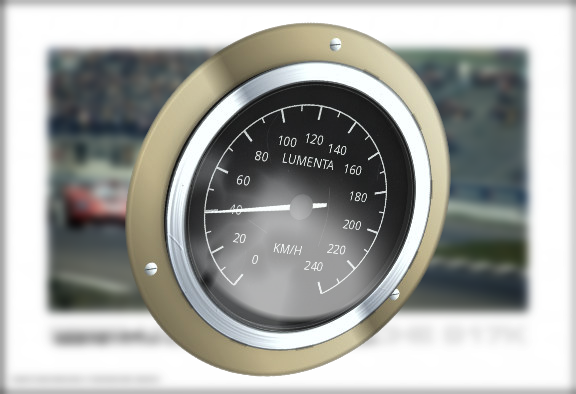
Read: 40,km/h
